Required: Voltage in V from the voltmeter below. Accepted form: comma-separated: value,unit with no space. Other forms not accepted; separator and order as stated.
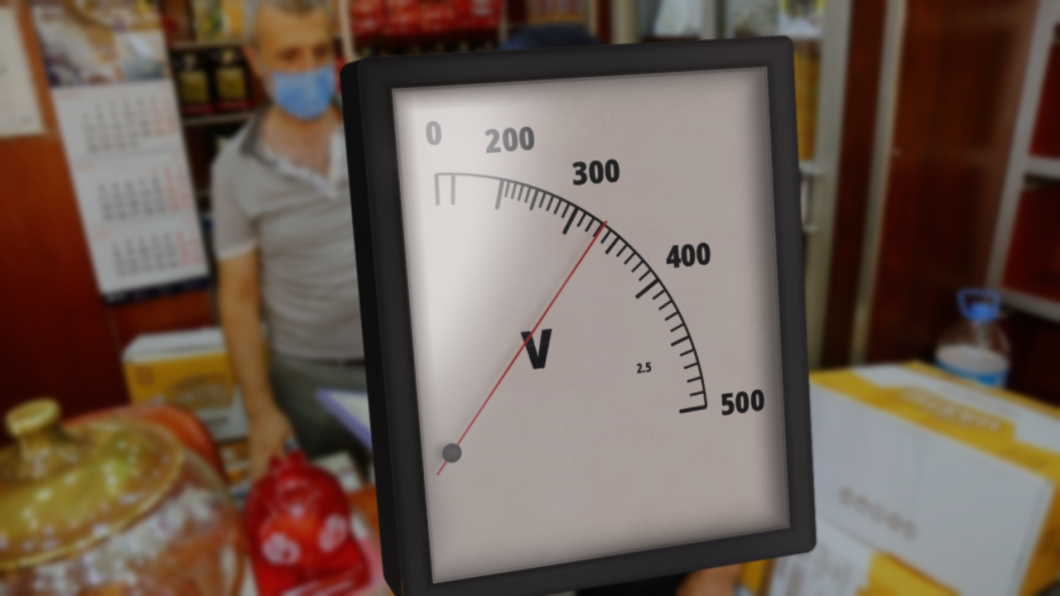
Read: 330,V
